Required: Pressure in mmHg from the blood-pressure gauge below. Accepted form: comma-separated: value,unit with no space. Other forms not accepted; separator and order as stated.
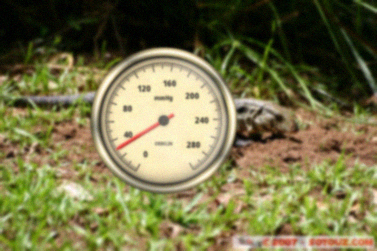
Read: 30,mmHg
